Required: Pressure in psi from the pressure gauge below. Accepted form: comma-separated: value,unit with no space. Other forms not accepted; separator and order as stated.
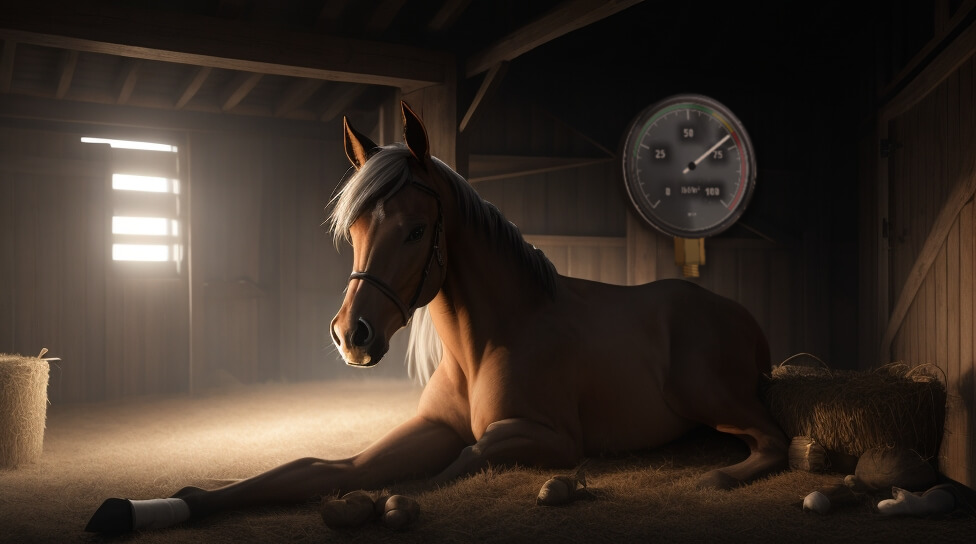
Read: 70,psi
